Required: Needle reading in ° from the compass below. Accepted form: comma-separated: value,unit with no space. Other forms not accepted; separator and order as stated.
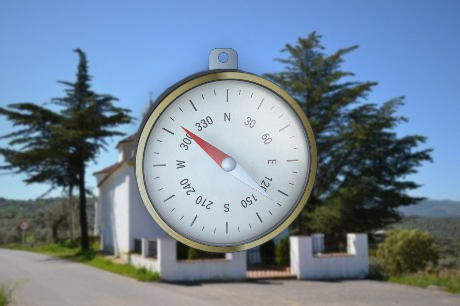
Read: 310,°
